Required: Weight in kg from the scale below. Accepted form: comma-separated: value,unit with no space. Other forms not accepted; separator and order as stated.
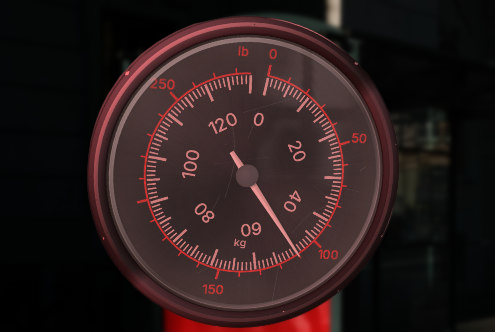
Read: 50,kg
